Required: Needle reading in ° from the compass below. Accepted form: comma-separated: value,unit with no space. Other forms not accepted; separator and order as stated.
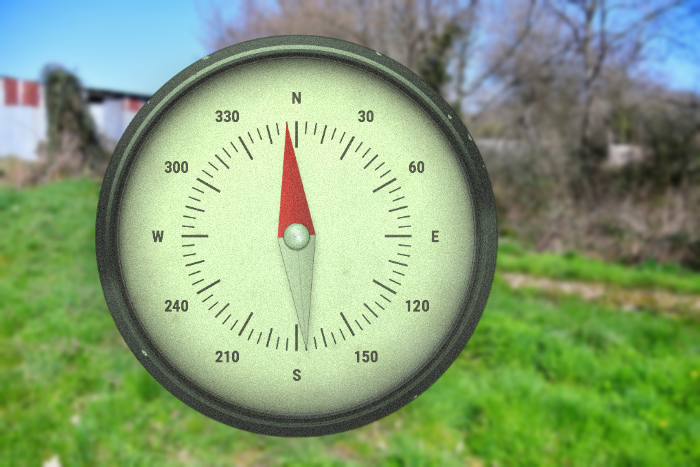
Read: 355,°
